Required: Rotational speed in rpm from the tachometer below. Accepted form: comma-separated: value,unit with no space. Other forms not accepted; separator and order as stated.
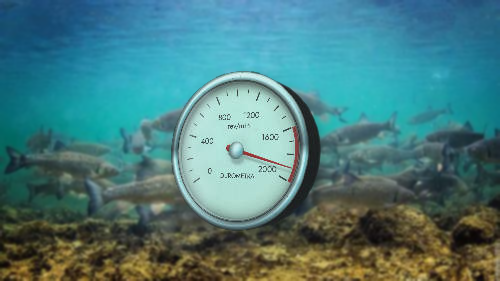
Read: 1900,rpm
